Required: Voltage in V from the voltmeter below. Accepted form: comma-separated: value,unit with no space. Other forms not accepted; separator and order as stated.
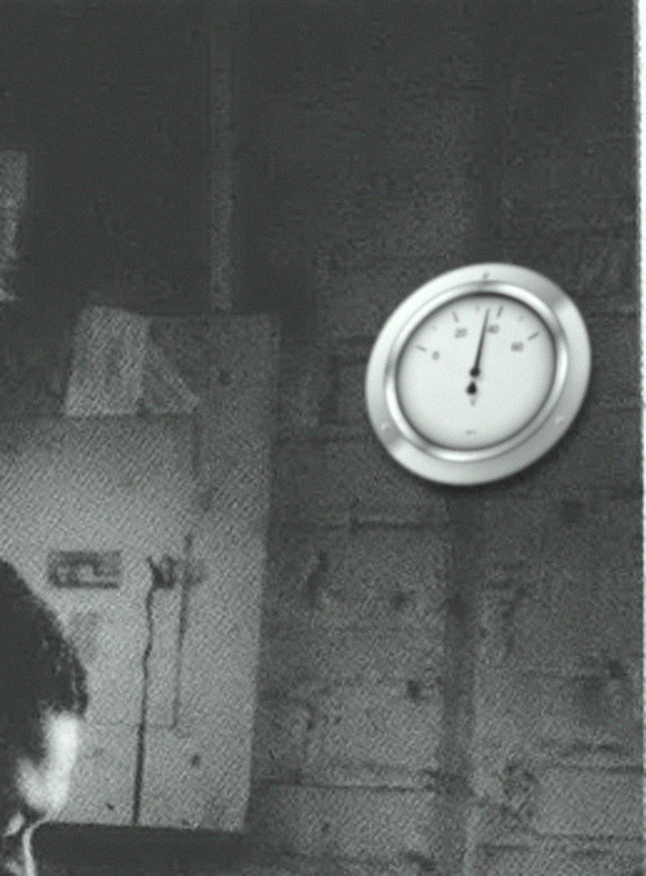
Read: 35,V
